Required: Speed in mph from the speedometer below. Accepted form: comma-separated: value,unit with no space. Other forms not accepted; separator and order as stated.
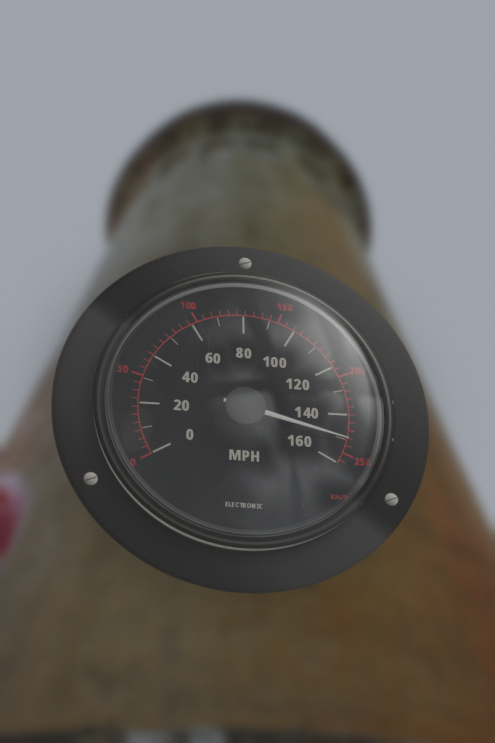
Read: 150,mph
